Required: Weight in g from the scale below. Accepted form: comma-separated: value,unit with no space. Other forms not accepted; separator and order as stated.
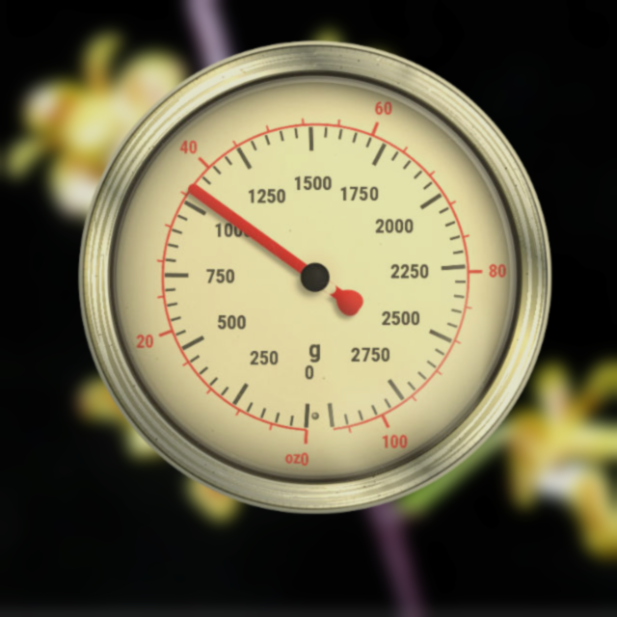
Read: 1050,g
